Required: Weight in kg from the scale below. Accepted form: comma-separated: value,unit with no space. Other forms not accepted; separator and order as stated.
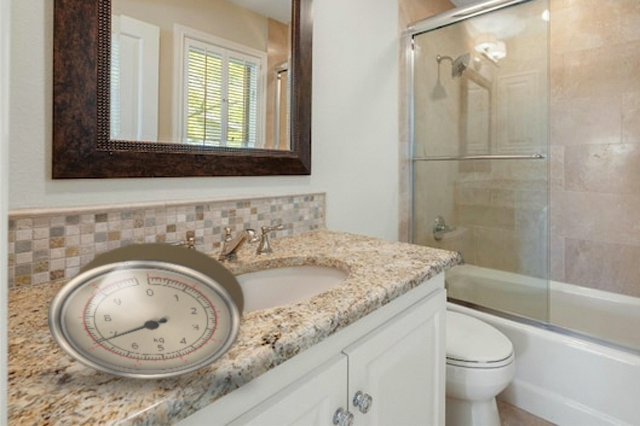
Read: 7,kg
